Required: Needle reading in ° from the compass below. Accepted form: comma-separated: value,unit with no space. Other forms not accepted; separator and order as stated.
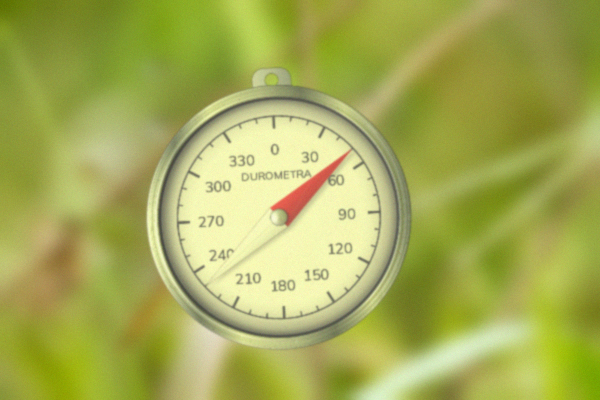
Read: 50,°
